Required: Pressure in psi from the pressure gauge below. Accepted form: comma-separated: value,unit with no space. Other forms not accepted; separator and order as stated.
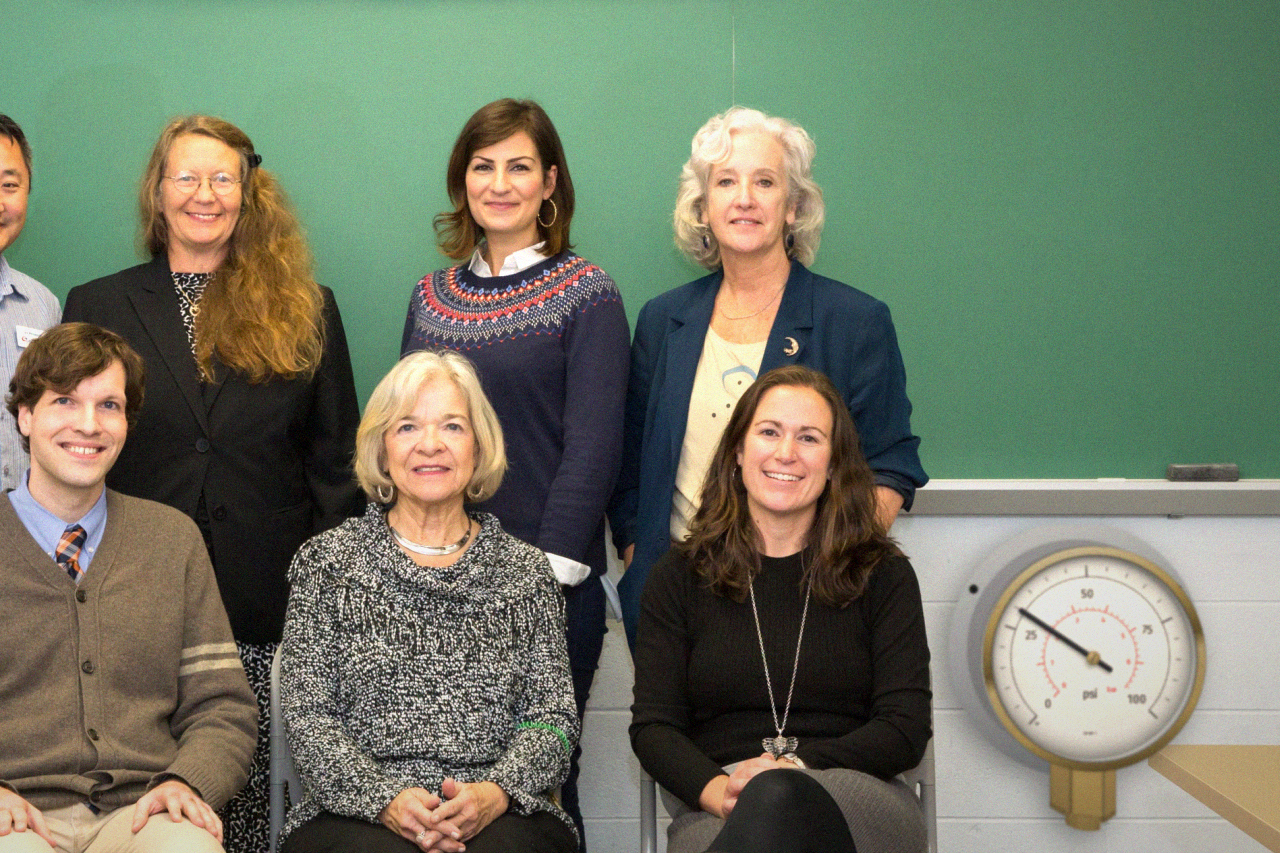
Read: 30,psi
